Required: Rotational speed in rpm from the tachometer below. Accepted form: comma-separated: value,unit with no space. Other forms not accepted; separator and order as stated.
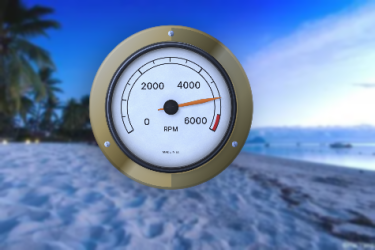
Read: 5000,rpm
